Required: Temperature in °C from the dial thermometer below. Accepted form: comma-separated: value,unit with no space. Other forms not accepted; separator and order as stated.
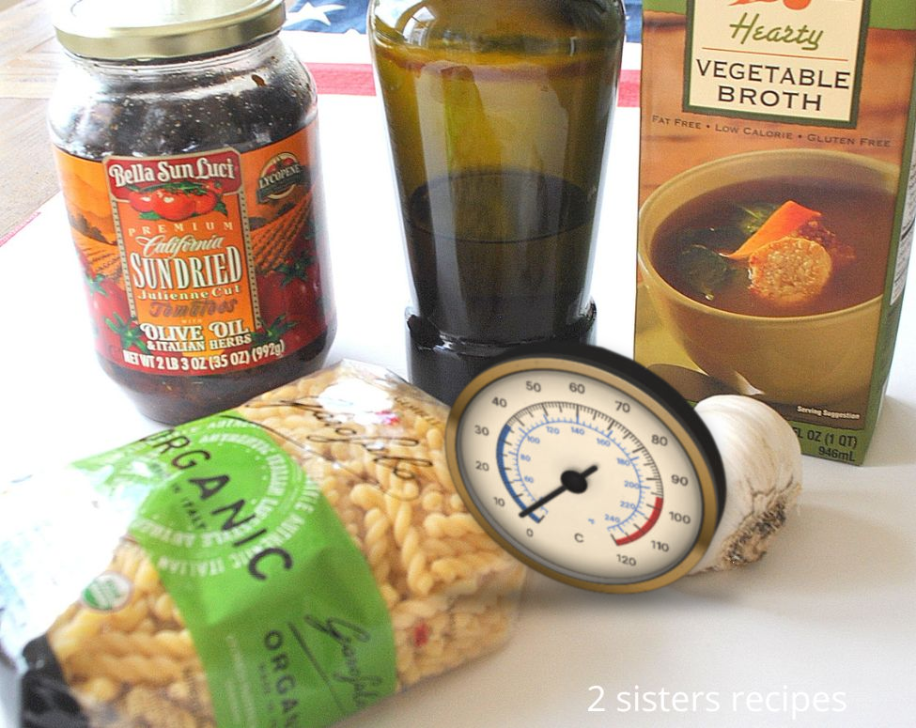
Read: 5,°C
